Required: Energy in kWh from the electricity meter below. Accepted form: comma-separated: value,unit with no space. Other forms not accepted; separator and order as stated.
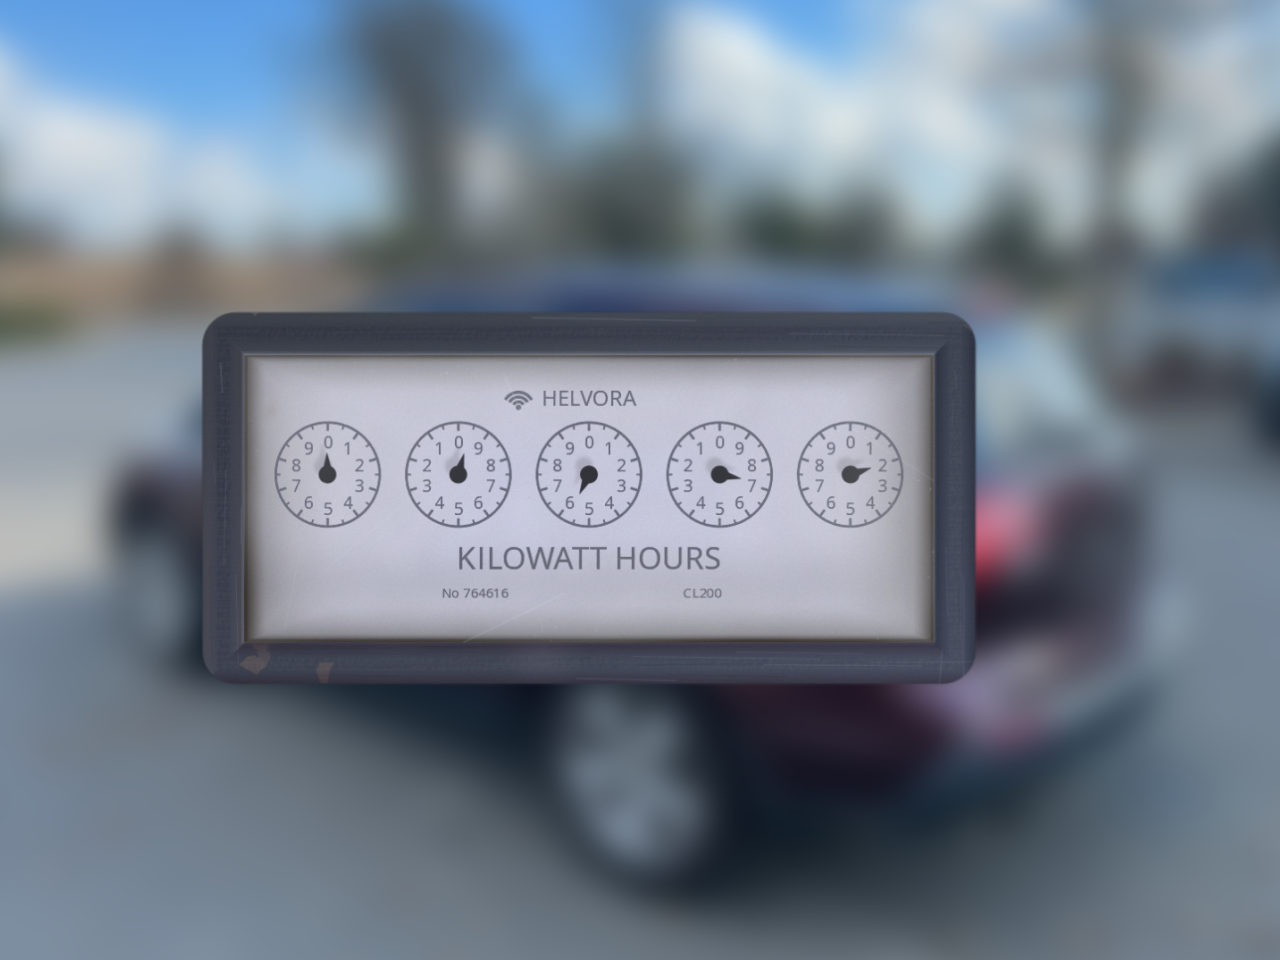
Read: 99572,kWh
